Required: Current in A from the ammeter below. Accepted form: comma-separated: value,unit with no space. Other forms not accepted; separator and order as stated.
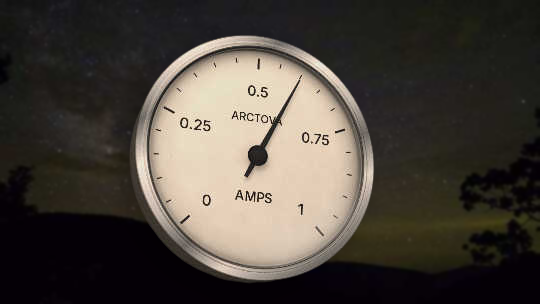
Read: 0.6,A
